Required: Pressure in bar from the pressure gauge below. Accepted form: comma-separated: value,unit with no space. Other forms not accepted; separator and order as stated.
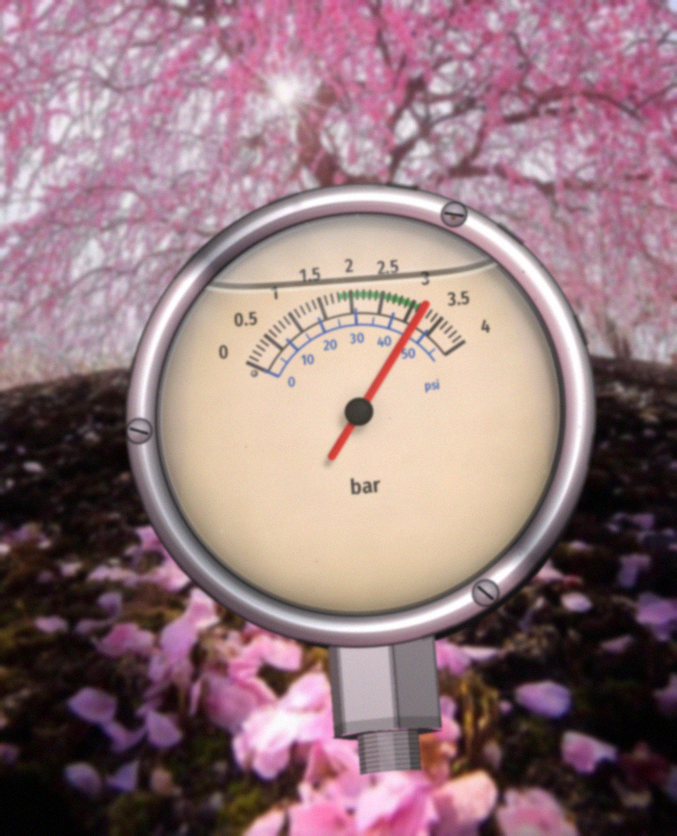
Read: 3.2,bar
